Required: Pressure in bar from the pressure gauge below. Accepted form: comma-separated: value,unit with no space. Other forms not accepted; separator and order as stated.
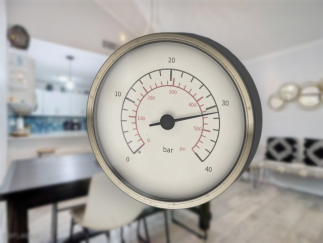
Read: 31,bar
